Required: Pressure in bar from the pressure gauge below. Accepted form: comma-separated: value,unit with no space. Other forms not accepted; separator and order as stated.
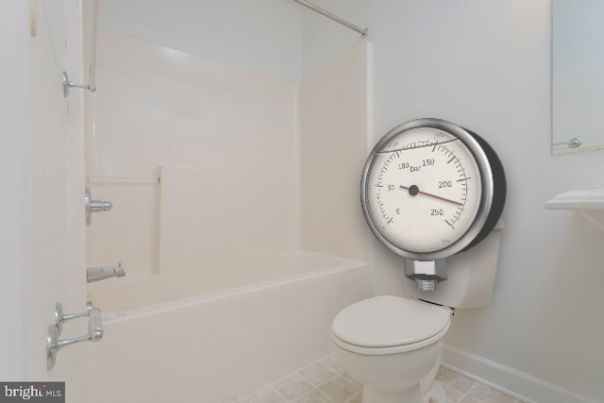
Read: 225,bar
